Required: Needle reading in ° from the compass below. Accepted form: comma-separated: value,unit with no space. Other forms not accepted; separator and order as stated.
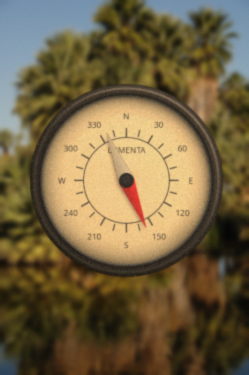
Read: 157.5,°
